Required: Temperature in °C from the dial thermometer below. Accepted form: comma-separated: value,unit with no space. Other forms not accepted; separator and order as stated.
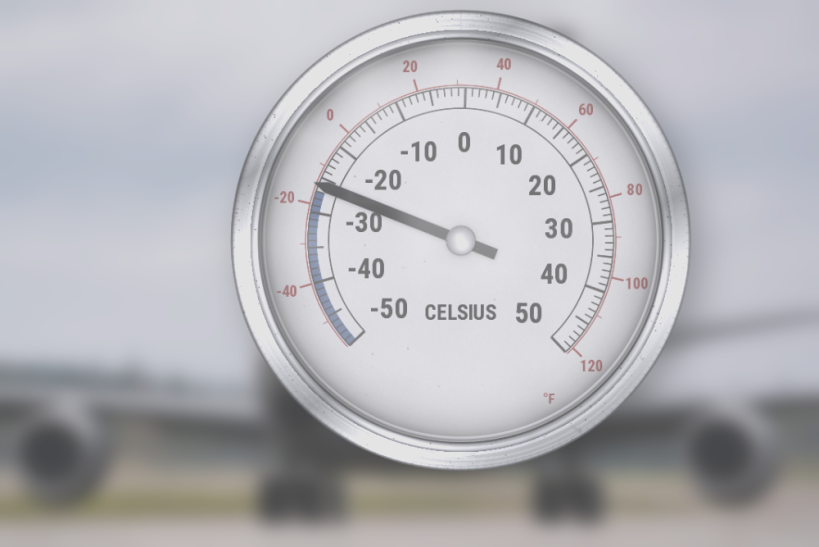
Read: -26,°C
